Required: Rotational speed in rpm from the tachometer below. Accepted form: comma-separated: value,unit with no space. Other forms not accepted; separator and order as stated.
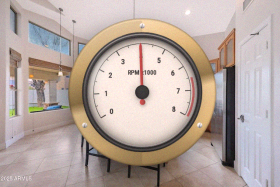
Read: 4000,rpm
